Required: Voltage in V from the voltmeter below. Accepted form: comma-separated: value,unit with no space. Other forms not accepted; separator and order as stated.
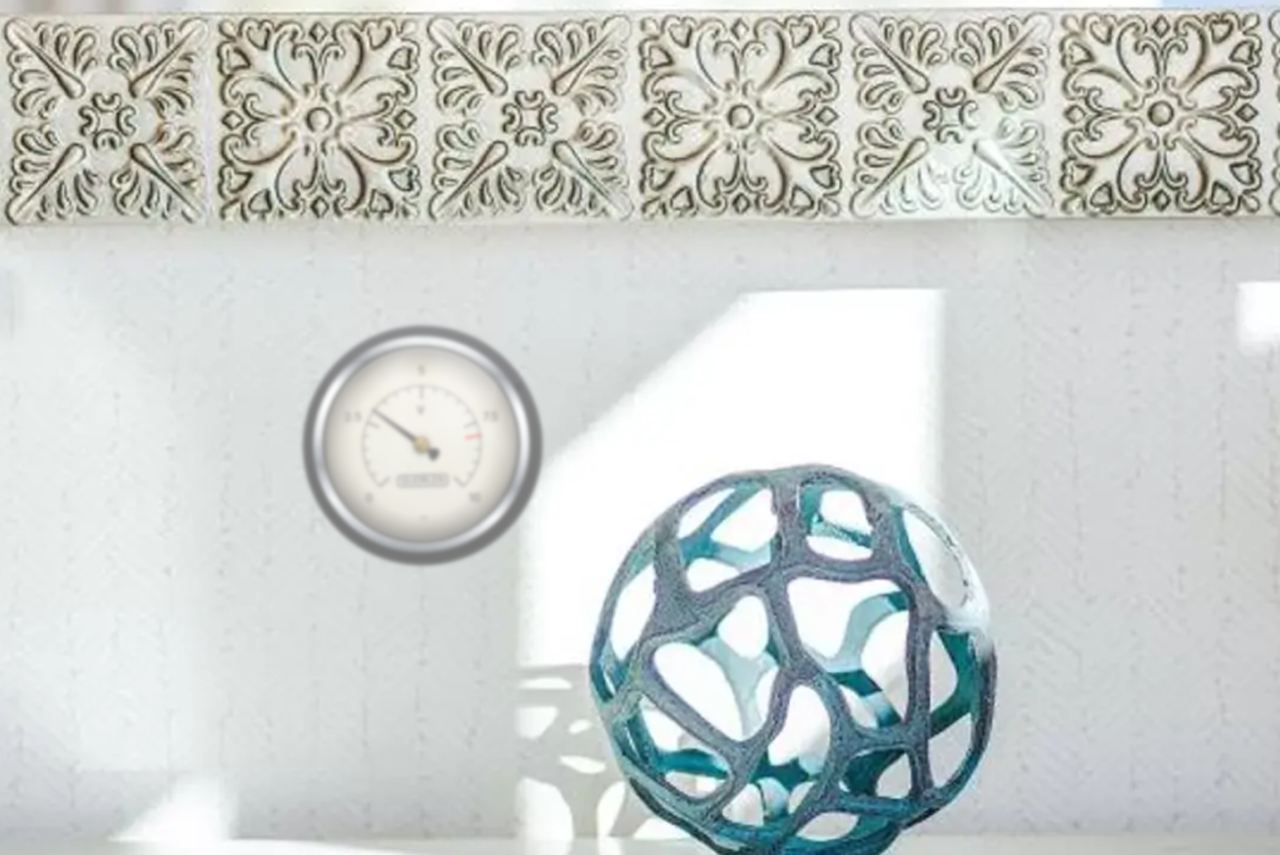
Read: 3,V
